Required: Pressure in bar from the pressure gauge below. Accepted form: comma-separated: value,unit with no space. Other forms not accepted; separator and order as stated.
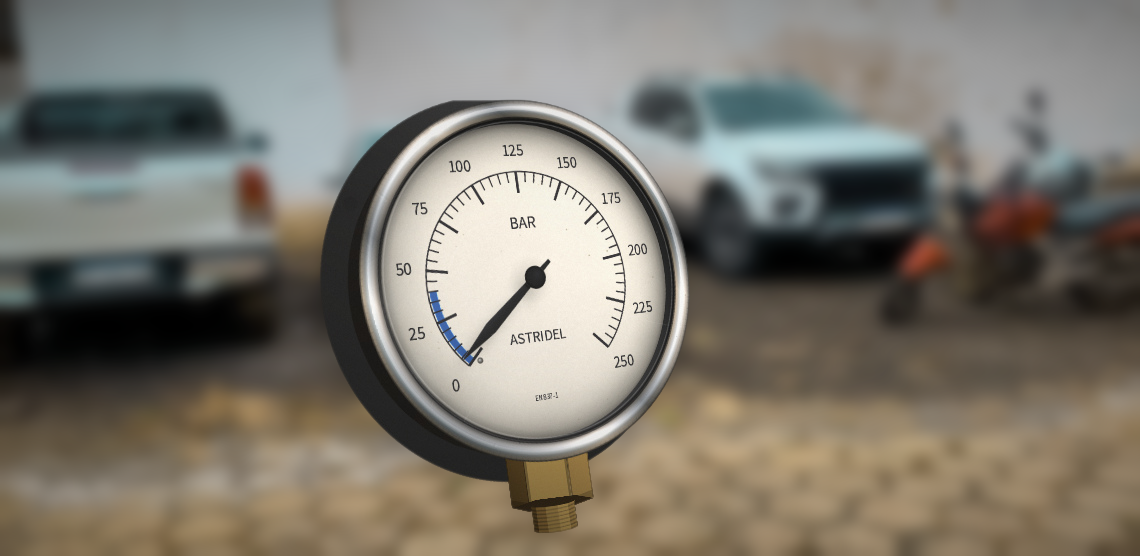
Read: 5,bar
